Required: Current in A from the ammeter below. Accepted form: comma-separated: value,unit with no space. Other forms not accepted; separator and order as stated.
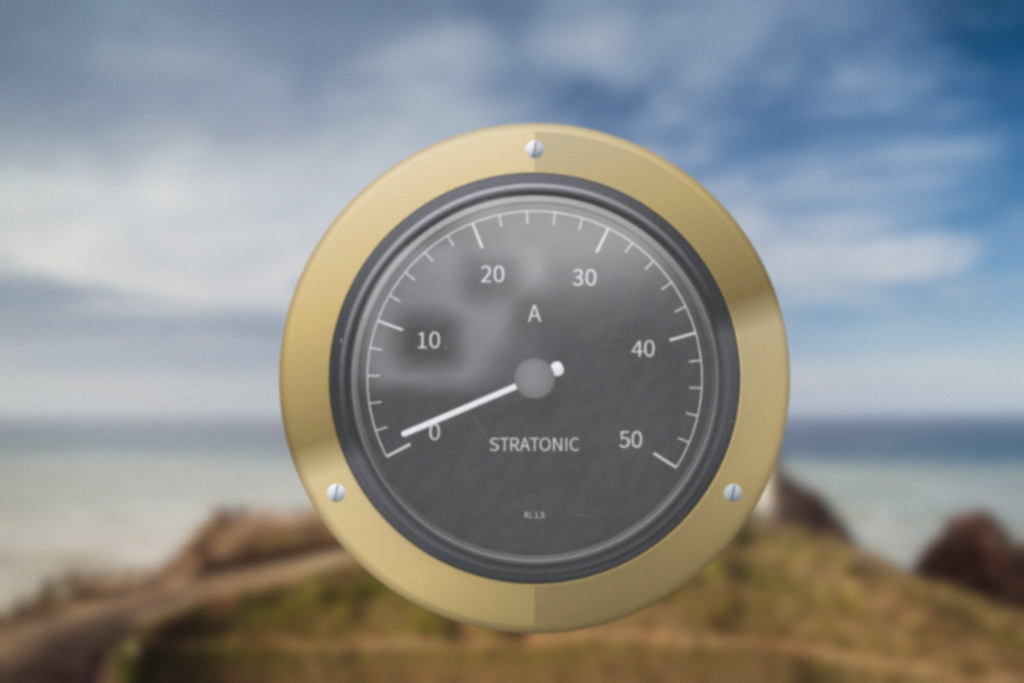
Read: 1,A
